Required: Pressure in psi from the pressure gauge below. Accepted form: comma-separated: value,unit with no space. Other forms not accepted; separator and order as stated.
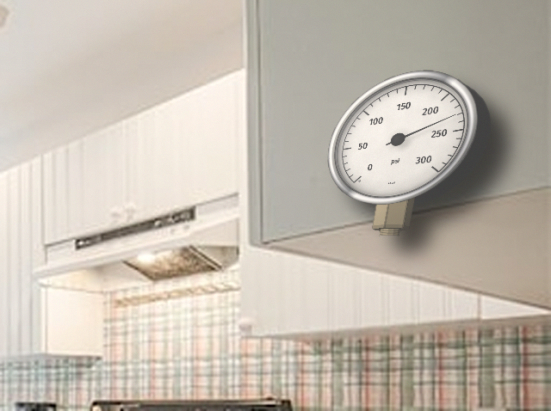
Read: 230,psi
